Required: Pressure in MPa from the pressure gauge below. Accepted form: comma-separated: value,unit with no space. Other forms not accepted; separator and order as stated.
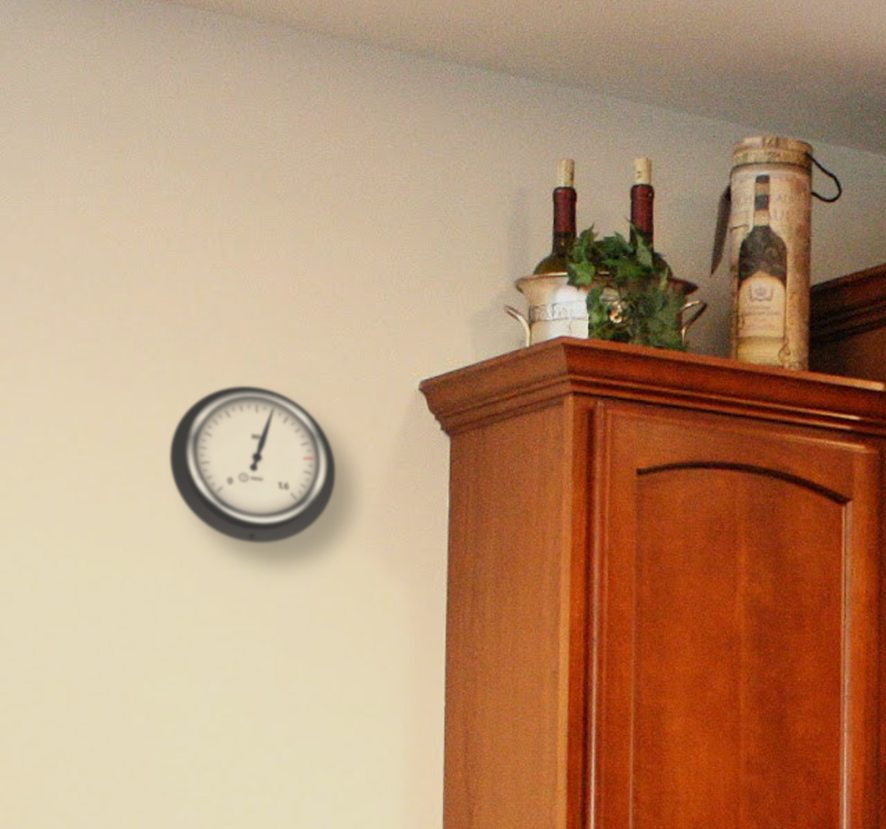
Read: 0.9,MPa
